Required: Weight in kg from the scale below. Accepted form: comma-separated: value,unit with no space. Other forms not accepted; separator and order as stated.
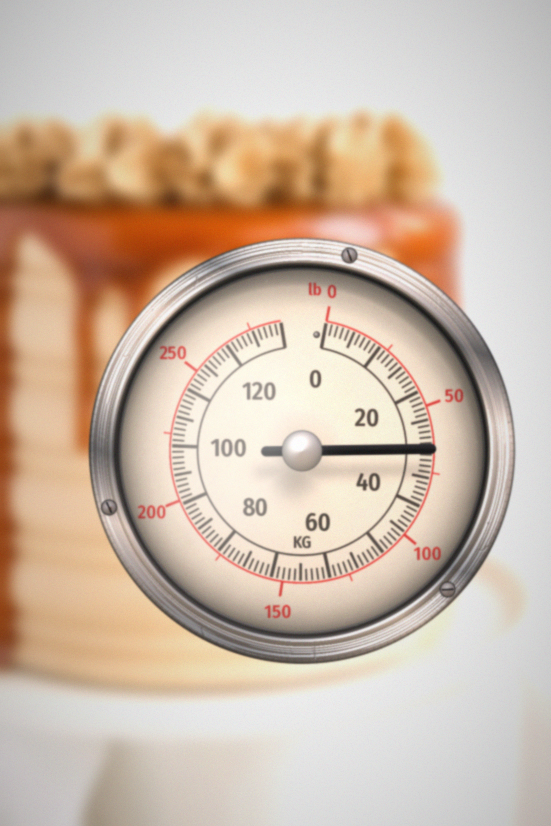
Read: 30,kg
